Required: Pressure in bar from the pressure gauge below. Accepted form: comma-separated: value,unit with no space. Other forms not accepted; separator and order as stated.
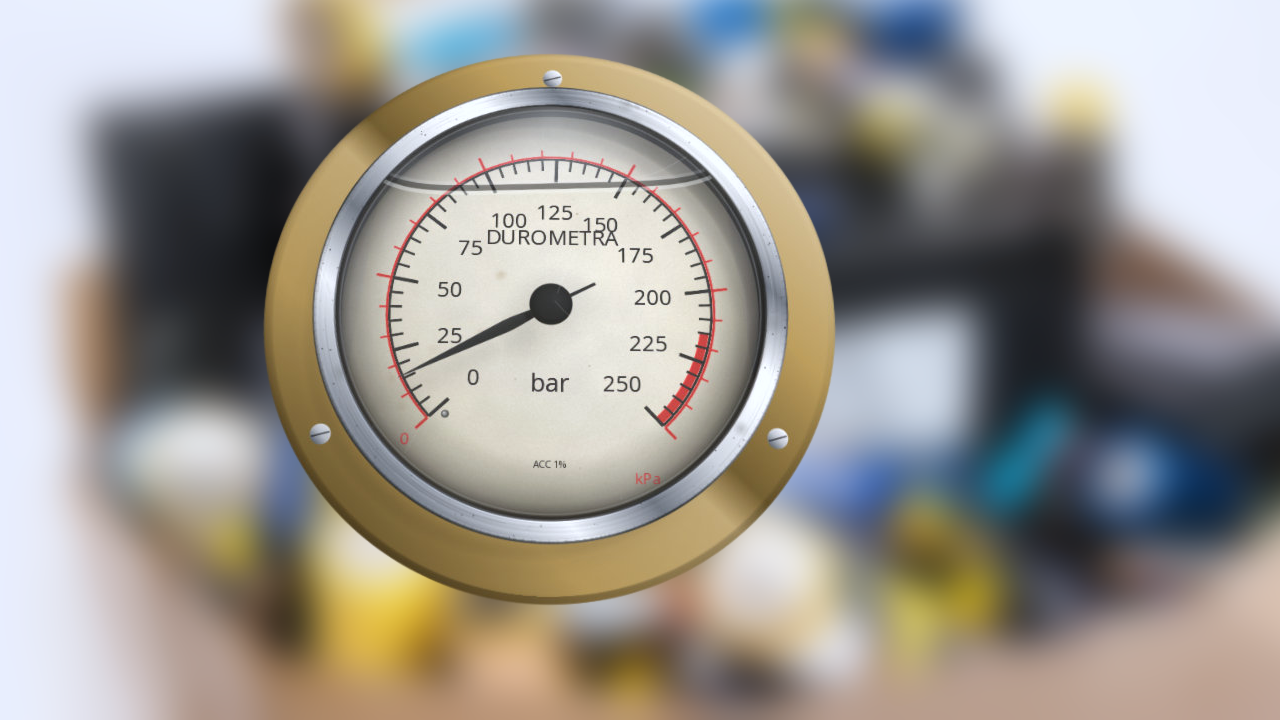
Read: 15,bar
